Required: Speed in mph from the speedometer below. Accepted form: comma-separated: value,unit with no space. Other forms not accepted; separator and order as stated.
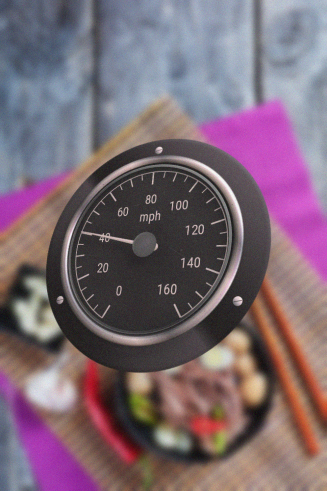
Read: 40,mph
